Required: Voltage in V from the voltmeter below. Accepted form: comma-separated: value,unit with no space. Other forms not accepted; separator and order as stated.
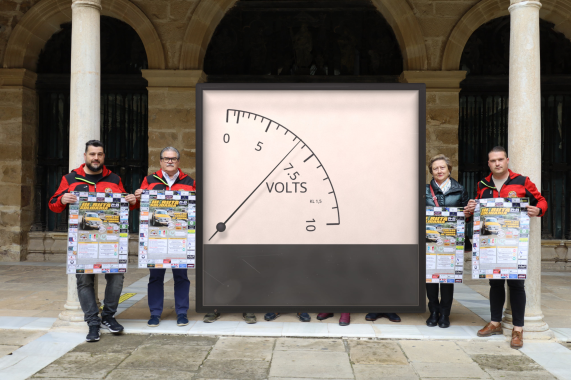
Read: 6.75,V
